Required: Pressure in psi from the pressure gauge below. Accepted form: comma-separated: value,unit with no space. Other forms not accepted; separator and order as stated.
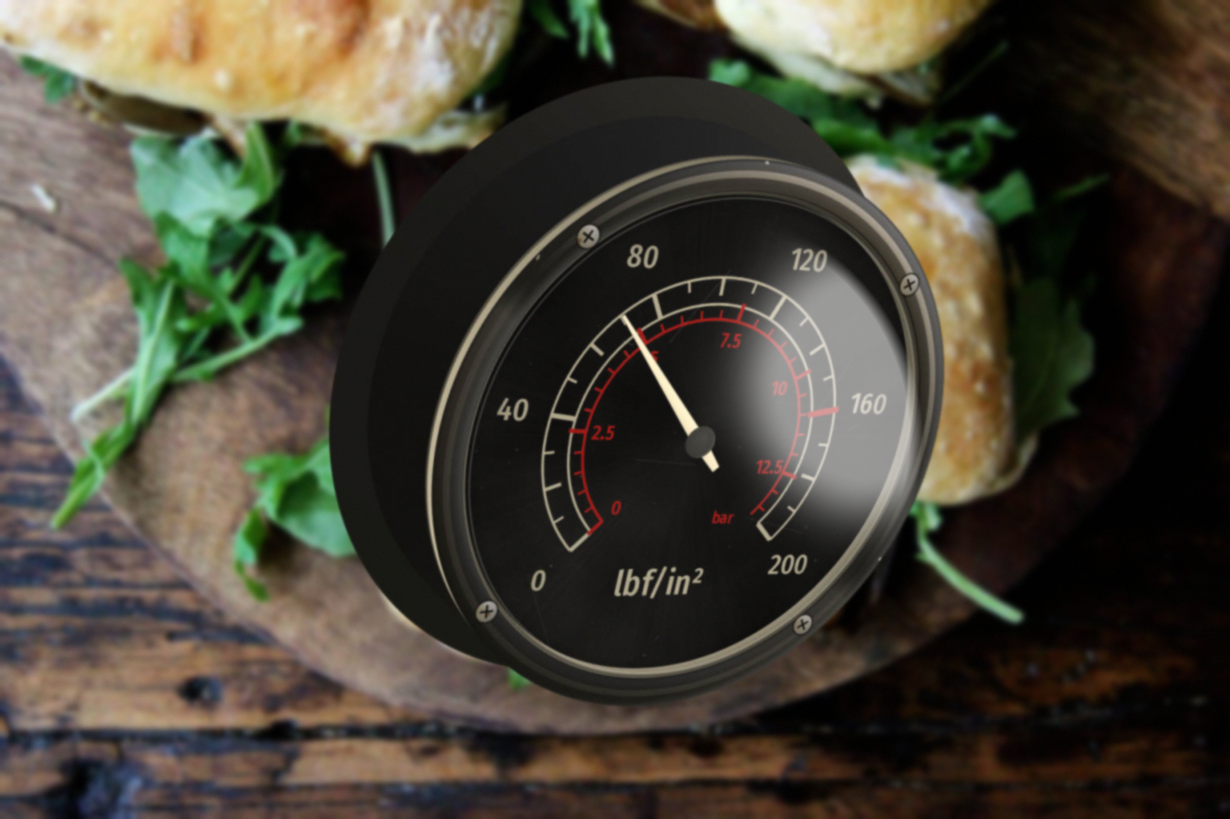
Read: 70,psi
